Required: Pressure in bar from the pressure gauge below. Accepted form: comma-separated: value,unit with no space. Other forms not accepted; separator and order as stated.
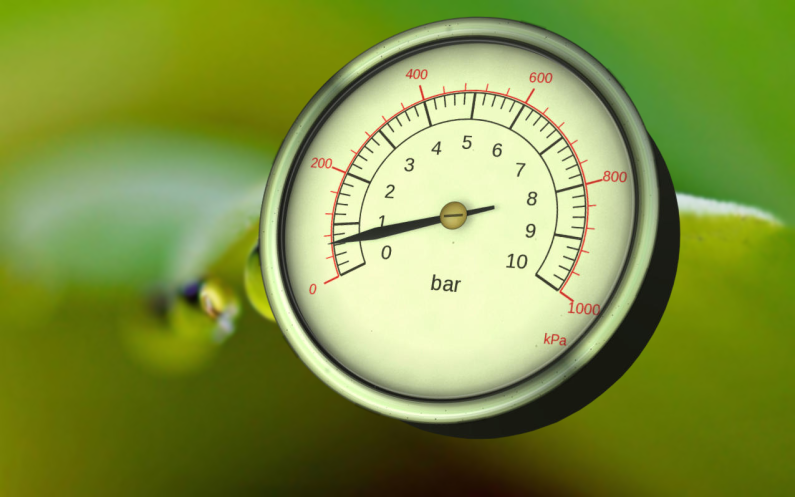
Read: 0.6,bar
